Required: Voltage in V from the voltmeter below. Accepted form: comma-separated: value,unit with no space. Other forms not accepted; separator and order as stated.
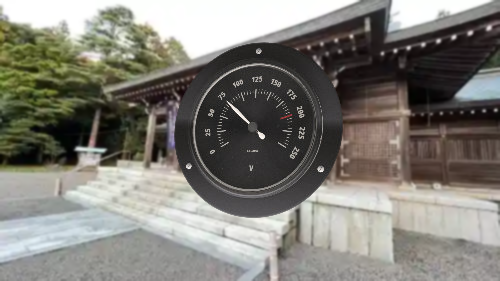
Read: 75,V
